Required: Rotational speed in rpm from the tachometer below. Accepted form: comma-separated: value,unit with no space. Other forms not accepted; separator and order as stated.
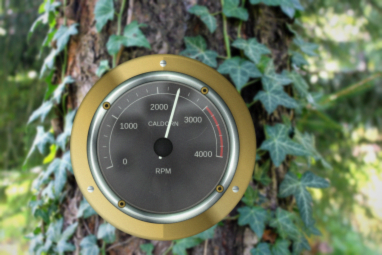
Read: 2400,rpm
